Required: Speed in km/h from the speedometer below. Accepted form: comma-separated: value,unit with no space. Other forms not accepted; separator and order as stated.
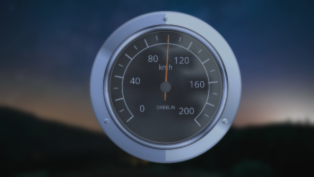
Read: 100,km/h
